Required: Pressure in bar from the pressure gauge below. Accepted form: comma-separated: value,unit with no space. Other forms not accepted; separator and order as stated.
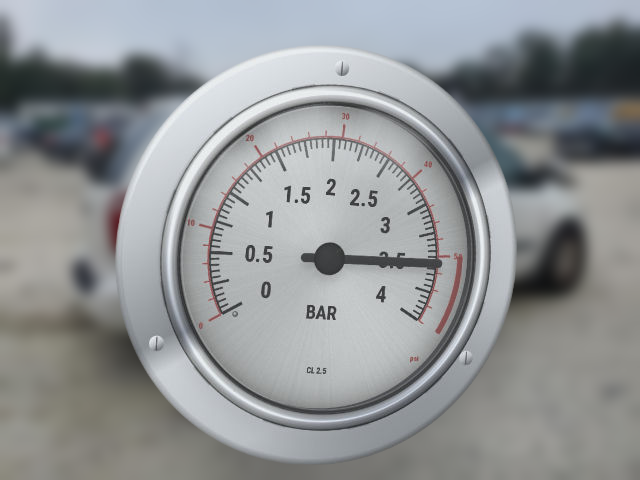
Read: 3.5,bar
